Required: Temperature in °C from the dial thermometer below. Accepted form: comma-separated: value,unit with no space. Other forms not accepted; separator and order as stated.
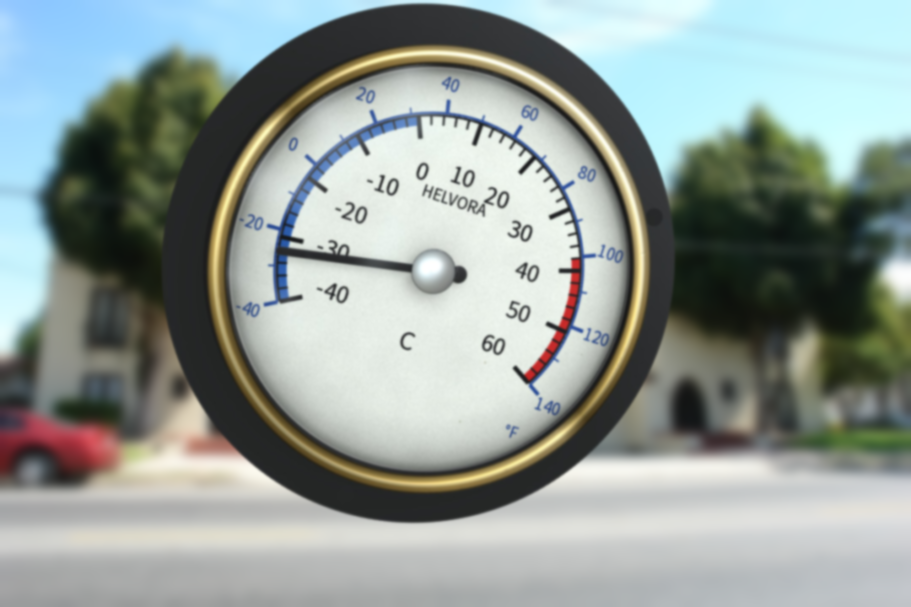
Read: -32,°C
